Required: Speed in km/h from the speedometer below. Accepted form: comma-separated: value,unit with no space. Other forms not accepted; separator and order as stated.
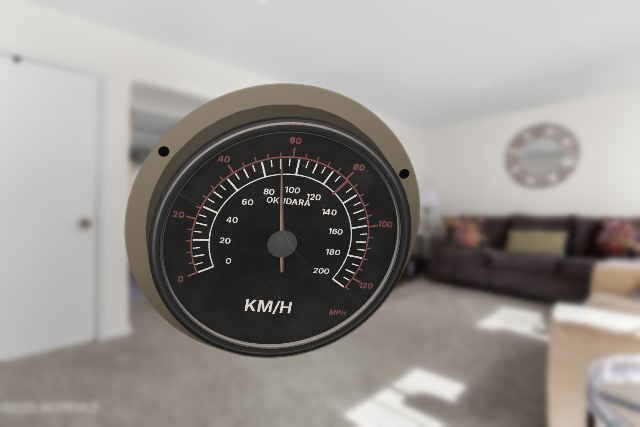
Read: 90,km/h
